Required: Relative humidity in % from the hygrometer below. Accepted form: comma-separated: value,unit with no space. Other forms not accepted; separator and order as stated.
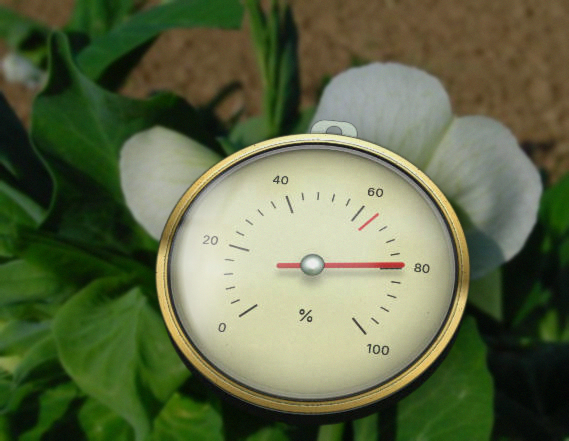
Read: 80,%
